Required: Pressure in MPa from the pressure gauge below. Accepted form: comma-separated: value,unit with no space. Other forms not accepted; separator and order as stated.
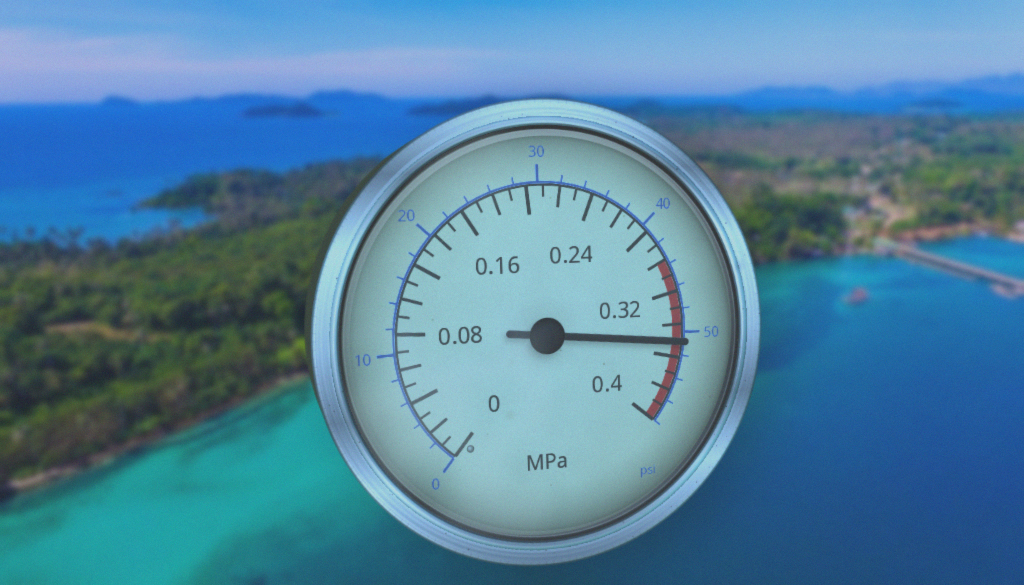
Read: 0.35,MPa
